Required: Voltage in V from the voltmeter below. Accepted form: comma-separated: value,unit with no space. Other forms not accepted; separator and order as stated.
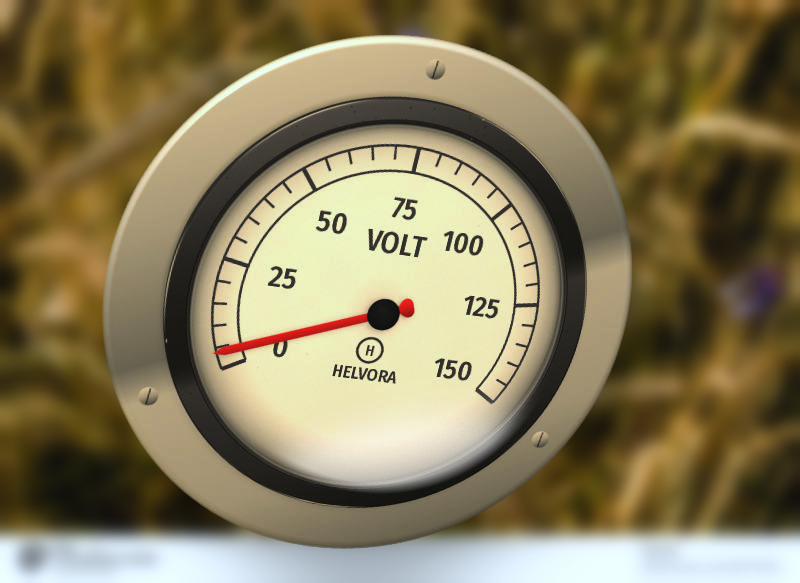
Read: 5,V
